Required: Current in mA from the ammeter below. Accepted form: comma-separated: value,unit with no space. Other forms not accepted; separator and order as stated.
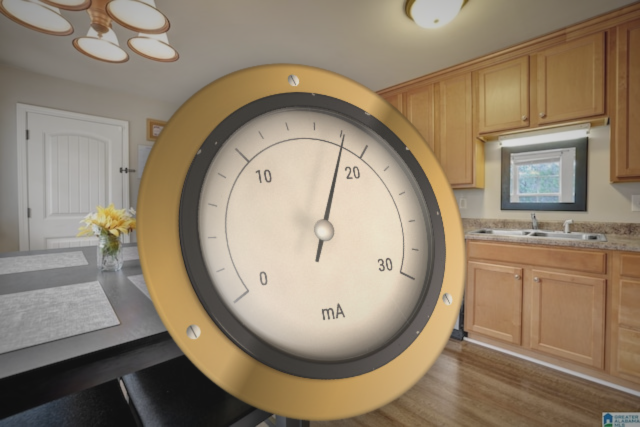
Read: 18,mA
